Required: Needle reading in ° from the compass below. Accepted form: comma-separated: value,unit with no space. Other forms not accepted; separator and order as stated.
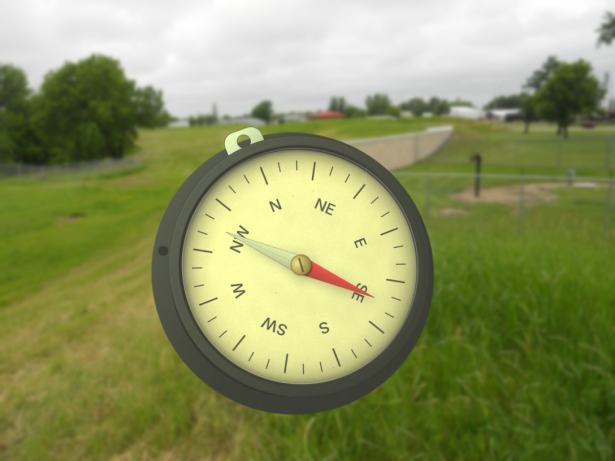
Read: 135,°
